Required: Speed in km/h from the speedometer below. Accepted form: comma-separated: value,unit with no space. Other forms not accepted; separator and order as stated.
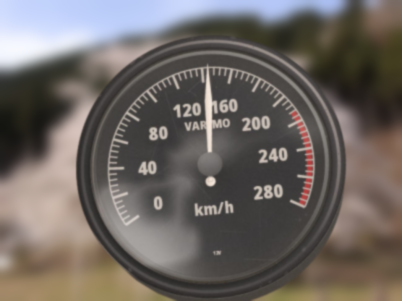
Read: 144,km/h
